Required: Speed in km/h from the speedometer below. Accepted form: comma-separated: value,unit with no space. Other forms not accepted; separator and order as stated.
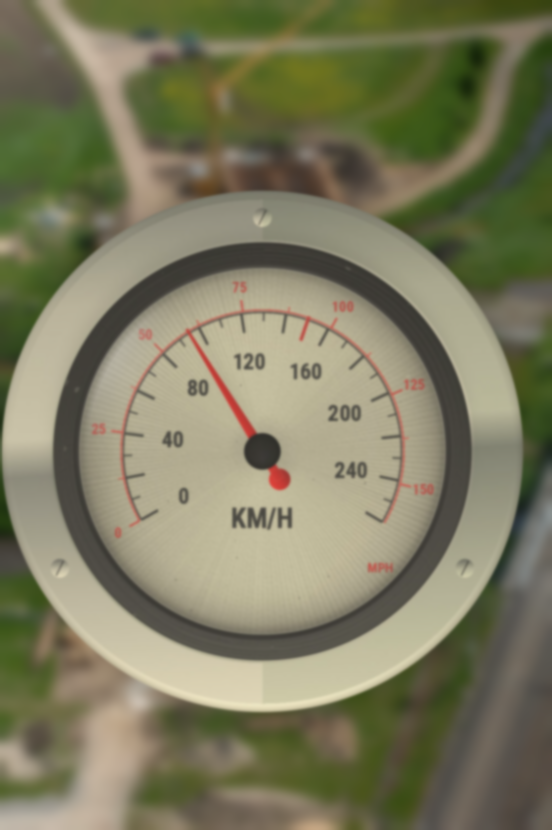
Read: 95,km/h
